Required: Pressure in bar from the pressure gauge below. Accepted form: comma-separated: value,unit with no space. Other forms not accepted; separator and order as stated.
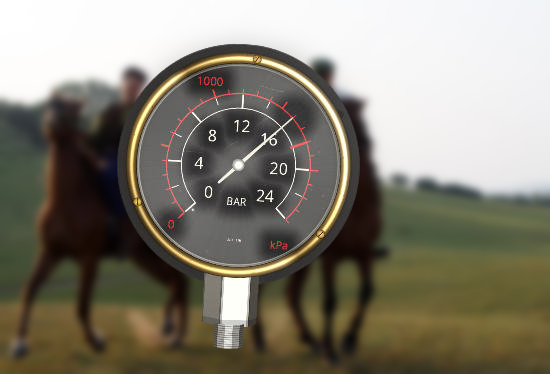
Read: 16,bar
